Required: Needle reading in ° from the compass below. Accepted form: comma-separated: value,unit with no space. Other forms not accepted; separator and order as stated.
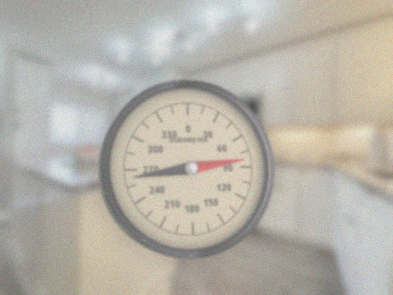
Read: 82.5,°
